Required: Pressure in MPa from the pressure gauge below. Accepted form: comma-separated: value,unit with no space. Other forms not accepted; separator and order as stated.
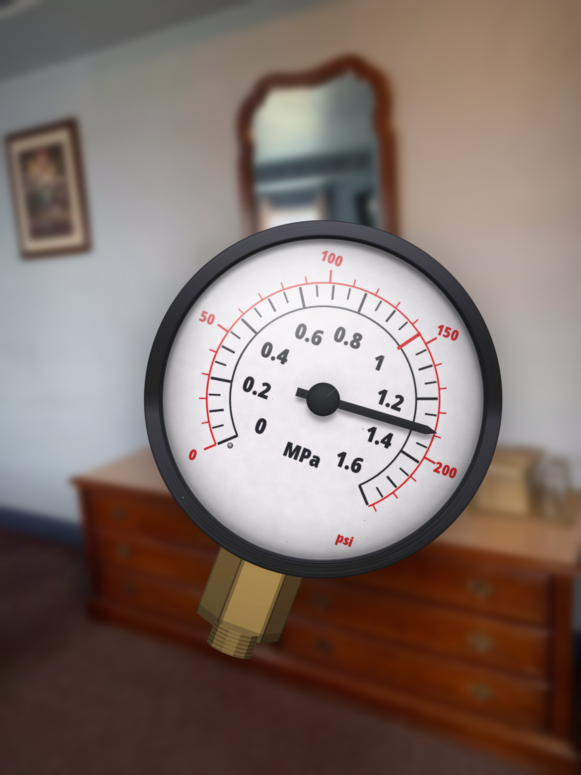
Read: 1.3,MPa
